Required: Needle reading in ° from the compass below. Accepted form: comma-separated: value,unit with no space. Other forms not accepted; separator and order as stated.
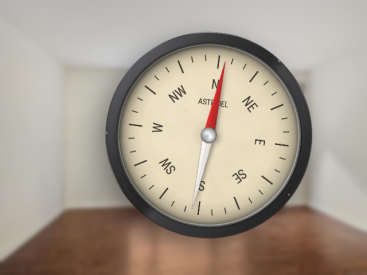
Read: 5,°
